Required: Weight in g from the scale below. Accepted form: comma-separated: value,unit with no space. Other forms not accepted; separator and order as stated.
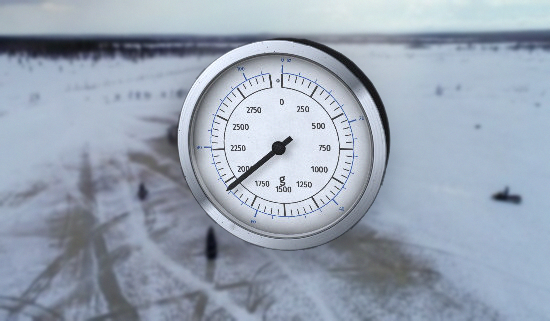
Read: 1950,g
